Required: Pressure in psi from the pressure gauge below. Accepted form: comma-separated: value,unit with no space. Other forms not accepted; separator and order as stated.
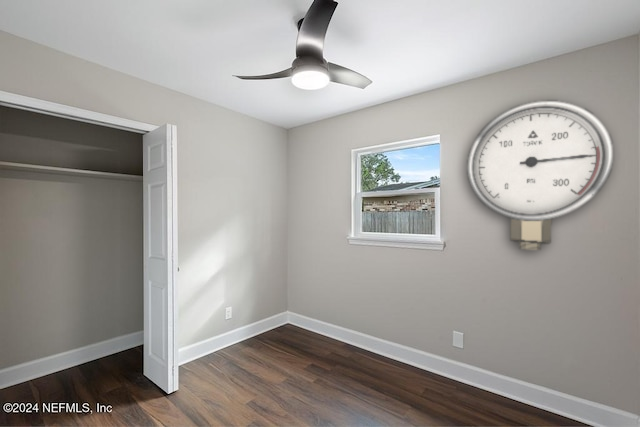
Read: 250,psi
